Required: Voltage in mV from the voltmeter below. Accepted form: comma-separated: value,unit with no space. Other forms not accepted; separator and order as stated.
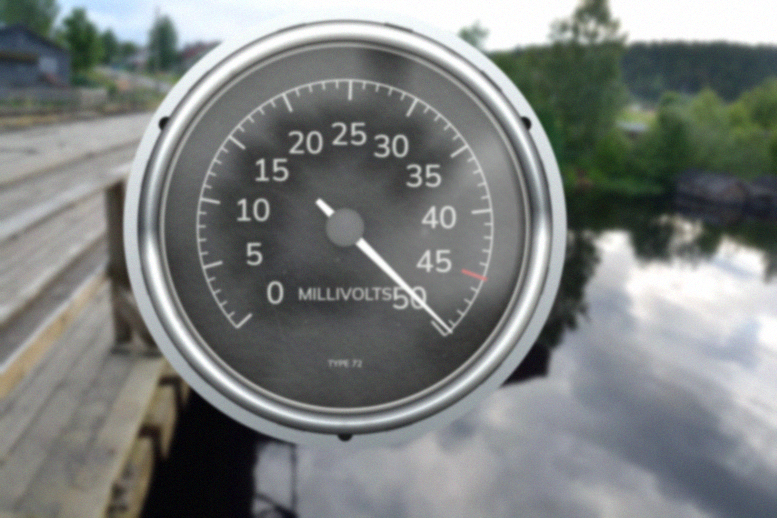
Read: 49.5,mV
